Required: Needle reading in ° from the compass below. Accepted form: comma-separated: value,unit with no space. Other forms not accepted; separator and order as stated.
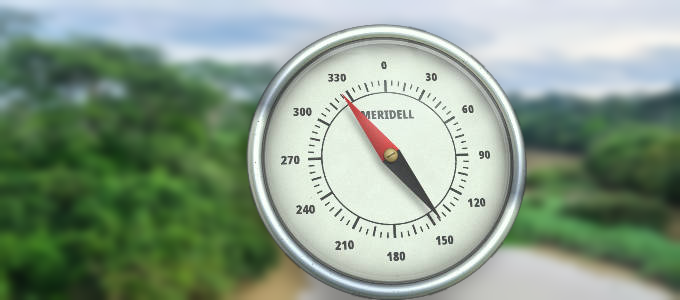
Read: 325,°
